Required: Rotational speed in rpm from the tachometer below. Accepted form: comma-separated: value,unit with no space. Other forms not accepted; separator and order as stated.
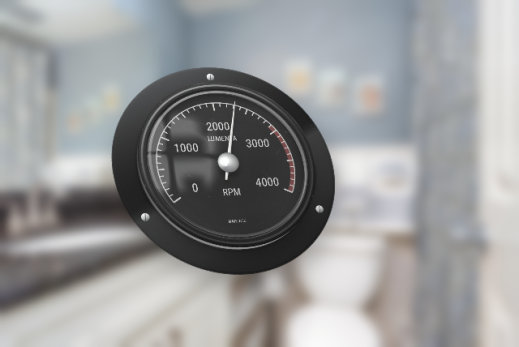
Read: 2300,rpm
